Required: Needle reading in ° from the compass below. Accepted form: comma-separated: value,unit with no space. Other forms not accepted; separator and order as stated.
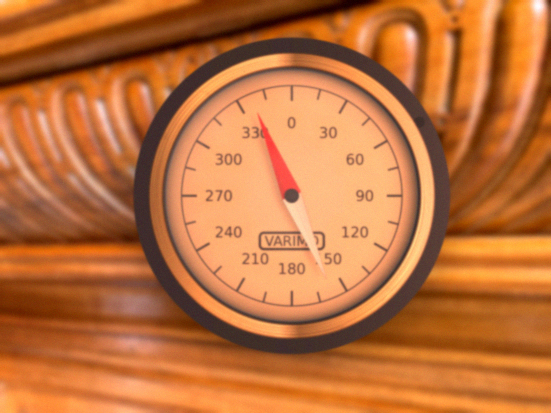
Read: 337.5,°
